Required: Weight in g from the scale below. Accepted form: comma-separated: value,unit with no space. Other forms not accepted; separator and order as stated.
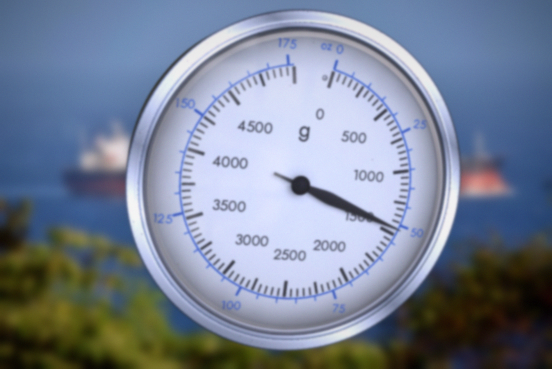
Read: 1450,g
